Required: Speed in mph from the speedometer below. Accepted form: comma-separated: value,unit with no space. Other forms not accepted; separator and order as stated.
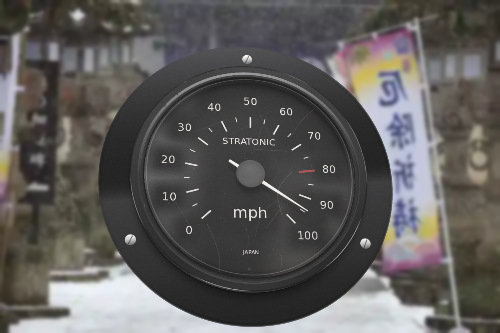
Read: 95,mph
